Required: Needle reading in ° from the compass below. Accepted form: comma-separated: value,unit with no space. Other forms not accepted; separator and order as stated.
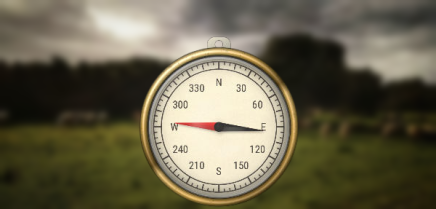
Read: 275,°
